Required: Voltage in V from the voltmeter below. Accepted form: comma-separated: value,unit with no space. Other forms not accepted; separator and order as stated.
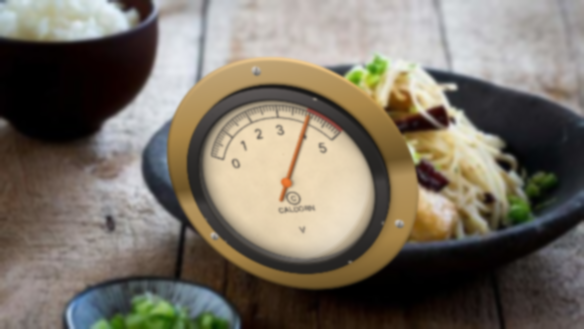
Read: 4,V
